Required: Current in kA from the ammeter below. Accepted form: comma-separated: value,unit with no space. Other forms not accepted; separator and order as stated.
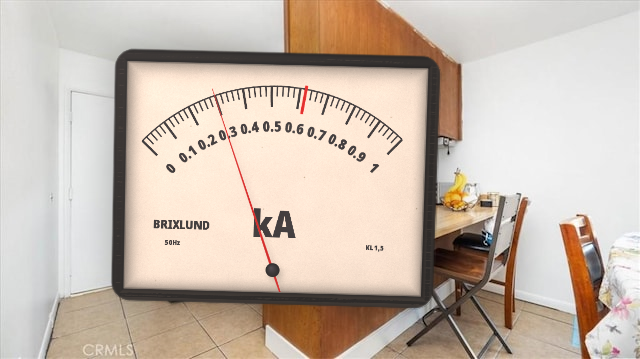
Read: 0.3,kA
